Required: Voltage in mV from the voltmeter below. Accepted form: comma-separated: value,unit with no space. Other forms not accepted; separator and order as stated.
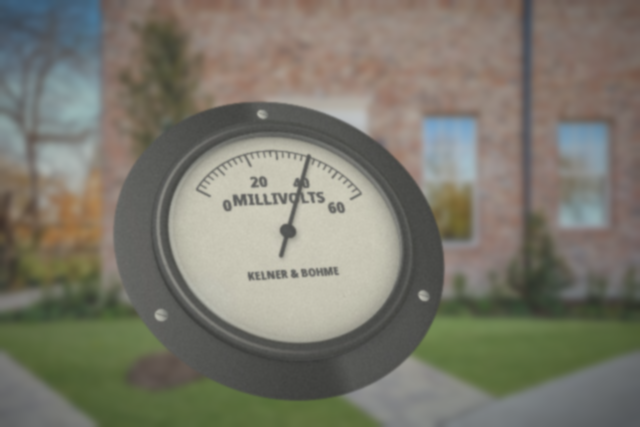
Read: 40,mV
